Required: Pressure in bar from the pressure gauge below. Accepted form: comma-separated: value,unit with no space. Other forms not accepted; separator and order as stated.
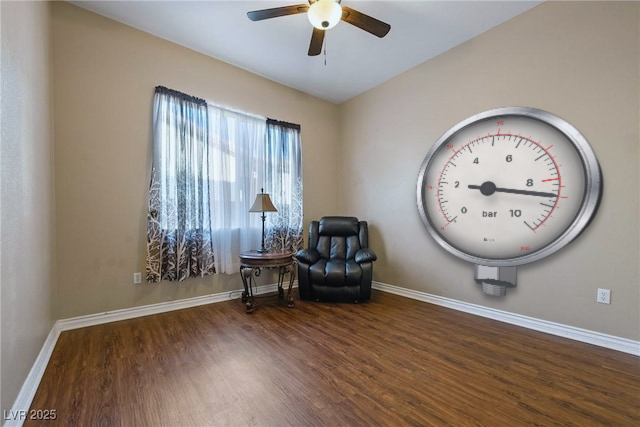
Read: 8.6,bar
